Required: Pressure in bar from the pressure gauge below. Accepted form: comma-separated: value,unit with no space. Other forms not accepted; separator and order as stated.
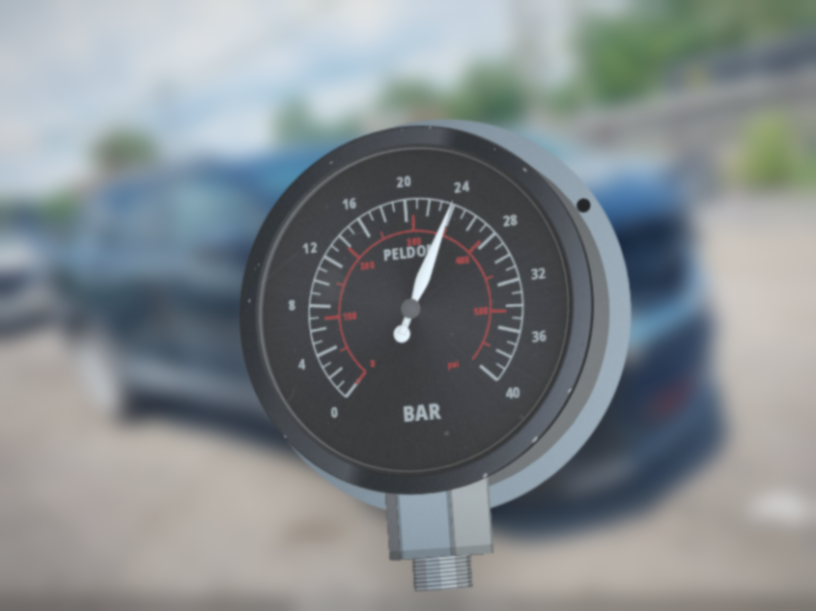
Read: 24,bar
